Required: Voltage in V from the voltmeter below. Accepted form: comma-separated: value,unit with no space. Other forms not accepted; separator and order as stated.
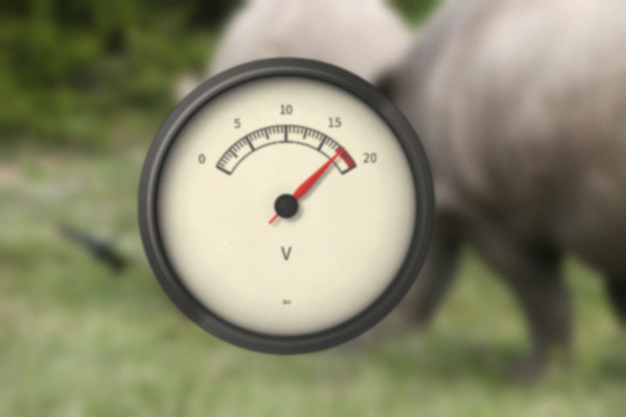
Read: 17.5,V
